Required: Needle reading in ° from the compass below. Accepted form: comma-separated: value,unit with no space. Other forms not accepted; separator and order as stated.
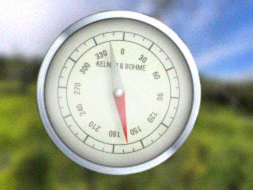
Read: 165,°
